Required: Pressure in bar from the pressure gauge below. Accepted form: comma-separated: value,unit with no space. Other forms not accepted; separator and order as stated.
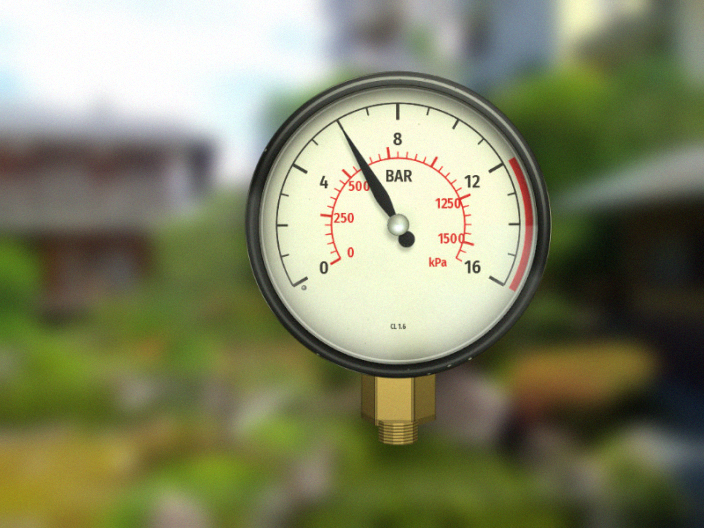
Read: 6,bar
